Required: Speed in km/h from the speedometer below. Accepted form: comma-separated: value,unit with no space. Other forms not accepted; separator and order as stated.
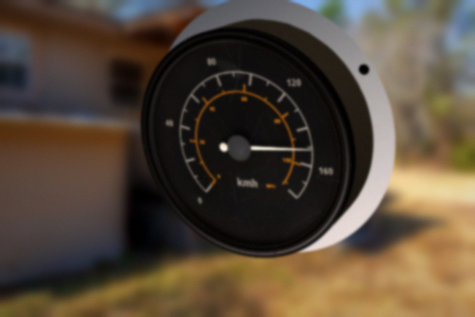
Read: 150,km/h
